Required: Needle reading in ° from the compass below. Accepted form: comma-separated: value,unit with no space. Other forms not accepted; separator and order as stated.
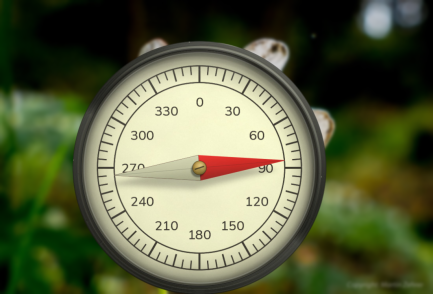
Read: 85,°
